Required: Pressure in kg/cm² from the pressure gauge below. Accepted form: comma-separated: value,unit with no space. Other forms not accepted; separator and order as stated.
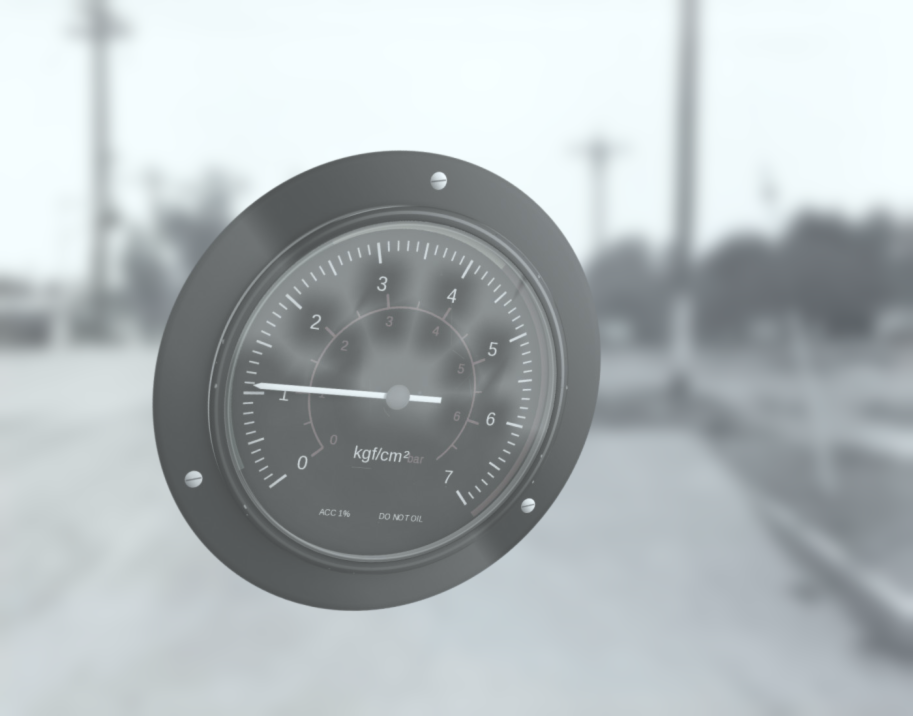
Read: 1.1,kg/cm²
